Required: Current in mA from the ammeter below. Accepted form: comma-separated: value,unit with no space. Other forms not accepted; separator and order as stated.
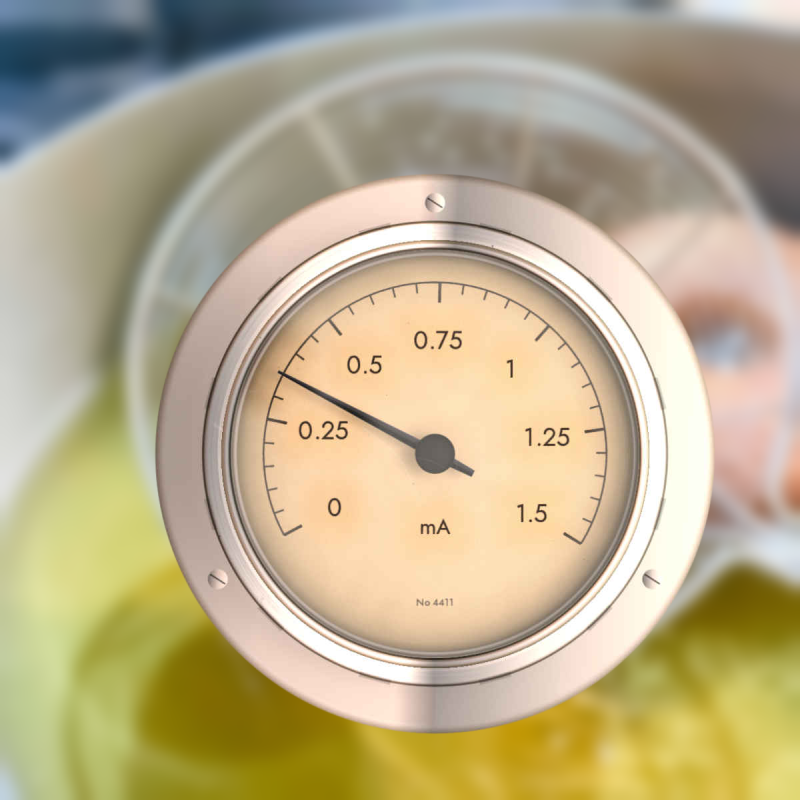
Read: 0.35,mA
